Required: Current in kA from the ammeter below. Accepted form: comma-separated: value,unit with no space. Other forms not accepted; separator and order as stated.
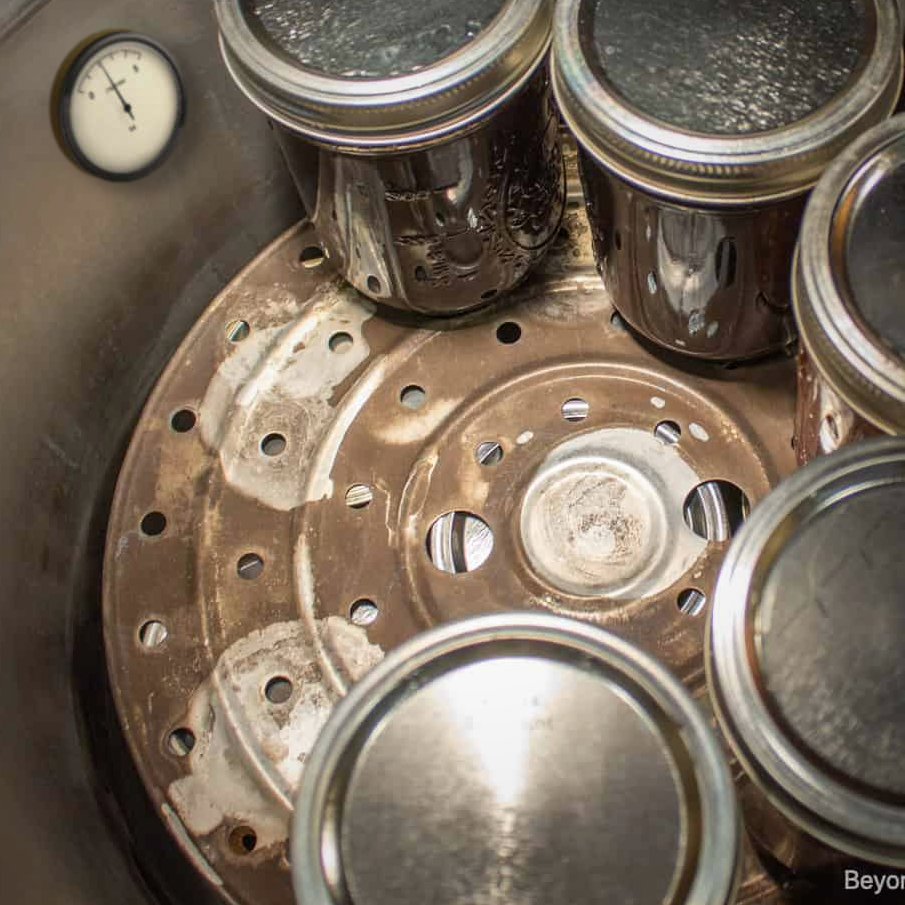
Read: 2,kA
